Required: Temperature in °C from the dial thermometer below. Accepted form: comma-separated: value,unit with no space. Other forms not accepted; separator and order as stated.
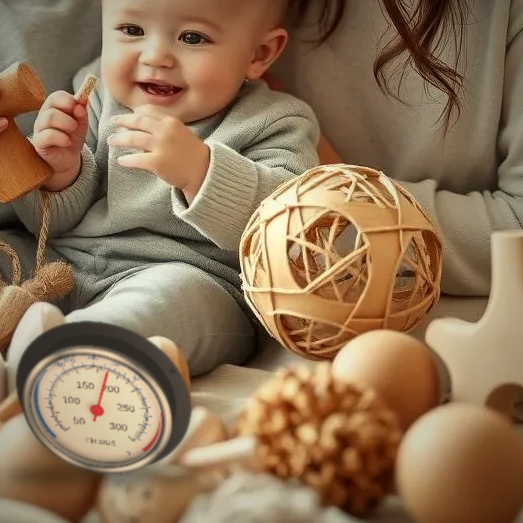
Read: 187.5,°C
